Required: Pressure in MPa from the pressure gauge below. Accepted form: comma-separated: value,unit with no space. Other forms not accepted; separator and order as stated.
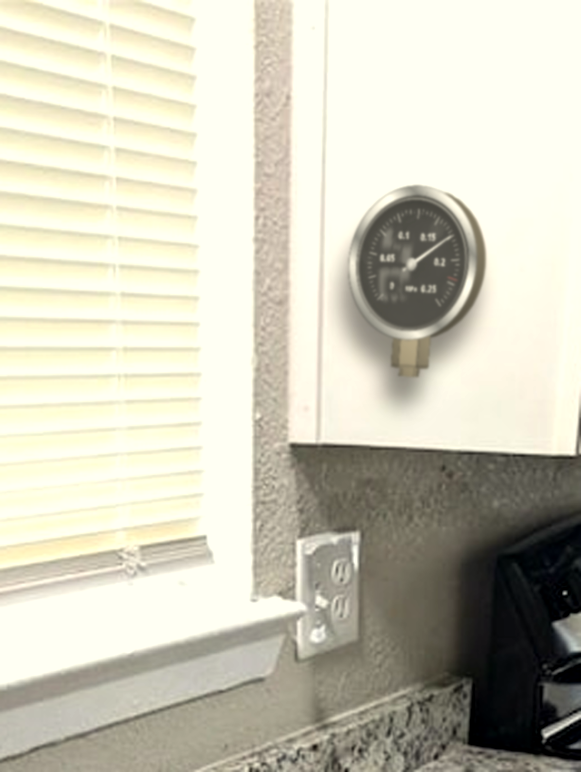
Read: 0.175,MPa
